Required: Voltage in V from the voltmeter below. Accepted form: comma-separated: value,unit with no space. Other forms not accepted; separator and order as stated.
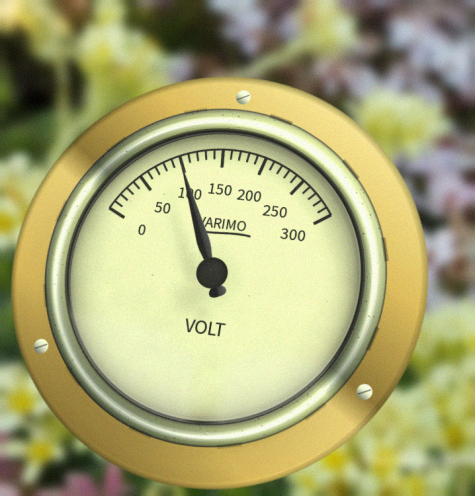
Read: 100,V
